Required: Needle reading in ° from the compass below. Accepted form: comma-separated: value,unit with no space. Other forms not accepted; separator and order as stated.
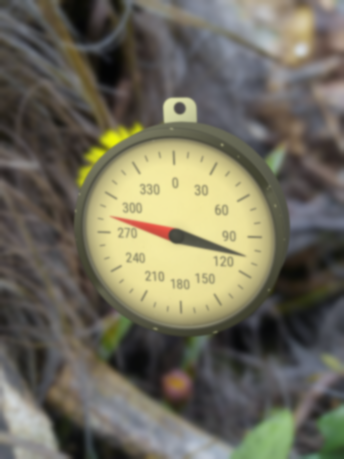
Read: 285,°
